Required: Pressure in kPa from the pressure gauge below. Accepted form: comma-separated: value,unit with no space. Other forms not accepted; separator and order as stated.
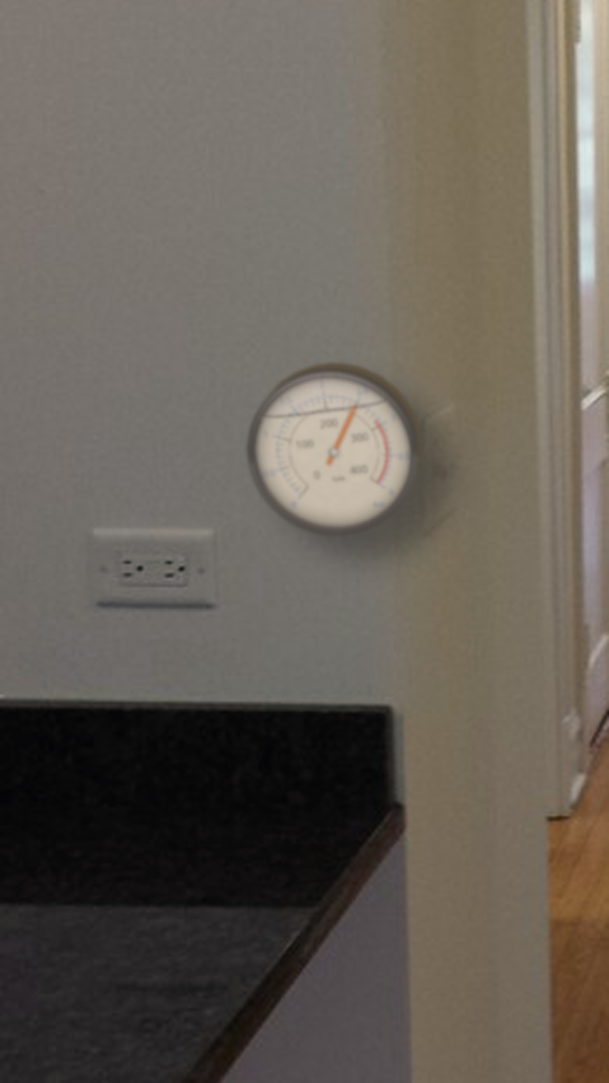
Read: 250,kPa
